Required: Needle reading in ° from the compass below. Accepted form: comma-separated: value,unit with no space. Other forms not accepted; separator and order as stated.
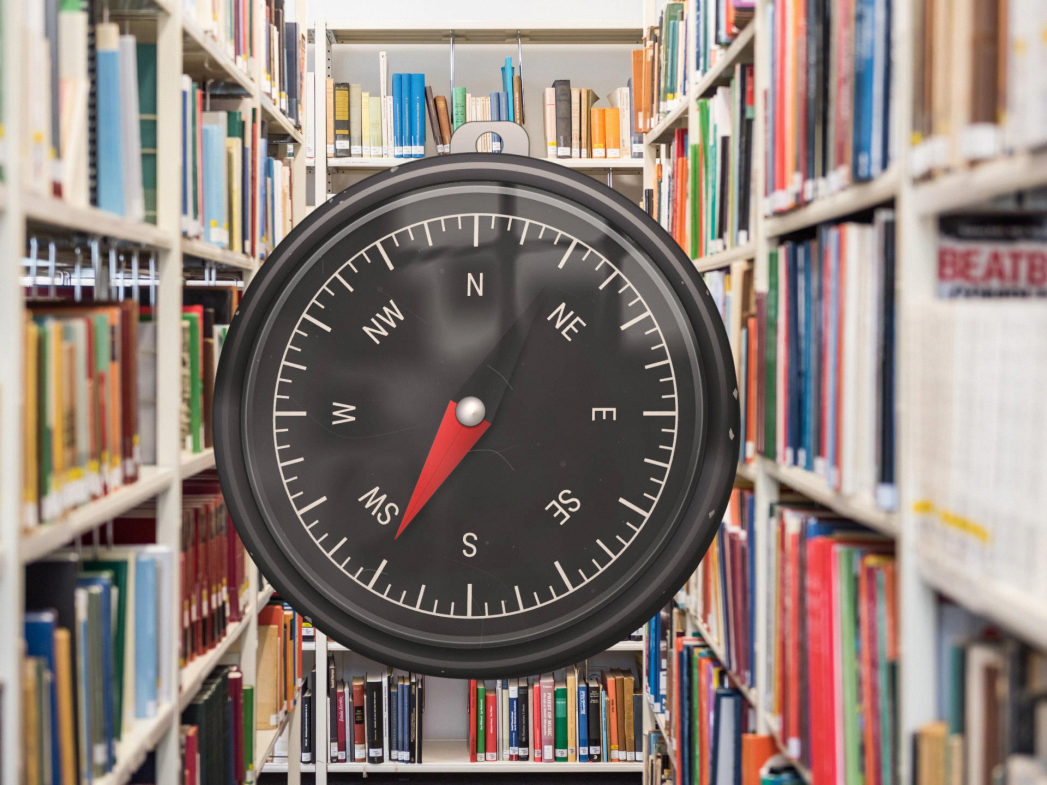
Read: 210,°
